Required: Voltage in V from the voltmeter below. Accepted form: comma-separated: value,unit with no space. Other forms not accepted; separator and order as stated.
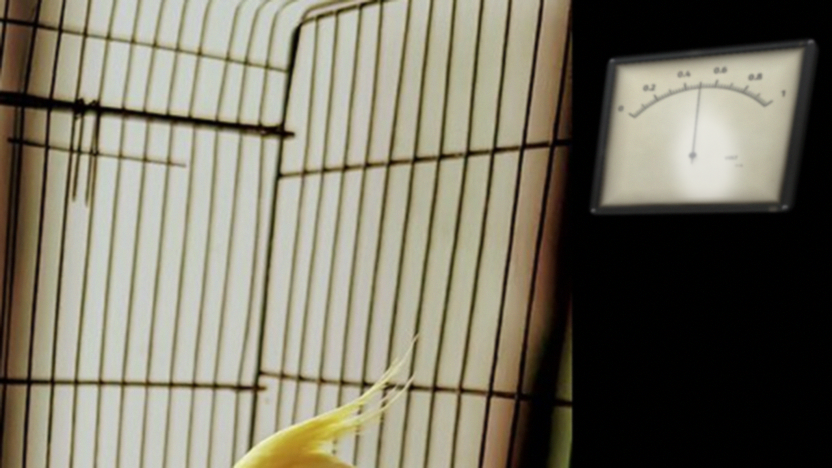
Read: 0.5,V
